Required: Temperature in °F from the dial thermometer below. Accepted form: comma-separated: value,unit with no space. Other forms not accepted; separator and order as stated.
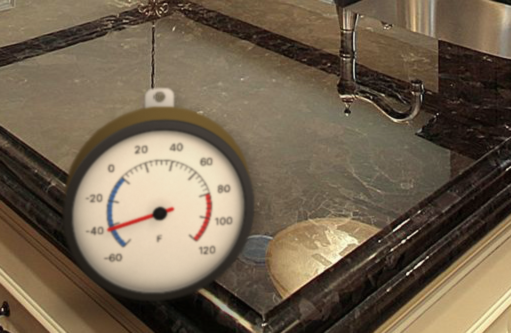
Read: -40,°F
